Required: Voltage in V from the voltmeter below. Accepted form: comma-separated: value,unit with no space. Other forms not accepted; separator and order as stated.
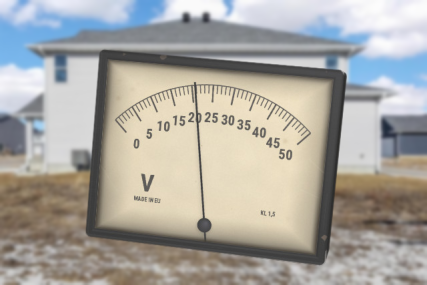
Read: 21,V
